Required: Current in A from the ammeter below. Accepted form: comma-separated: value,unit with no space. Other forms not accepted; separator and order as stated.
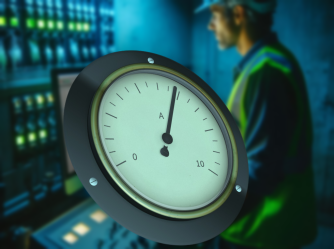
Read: 5.75,A
